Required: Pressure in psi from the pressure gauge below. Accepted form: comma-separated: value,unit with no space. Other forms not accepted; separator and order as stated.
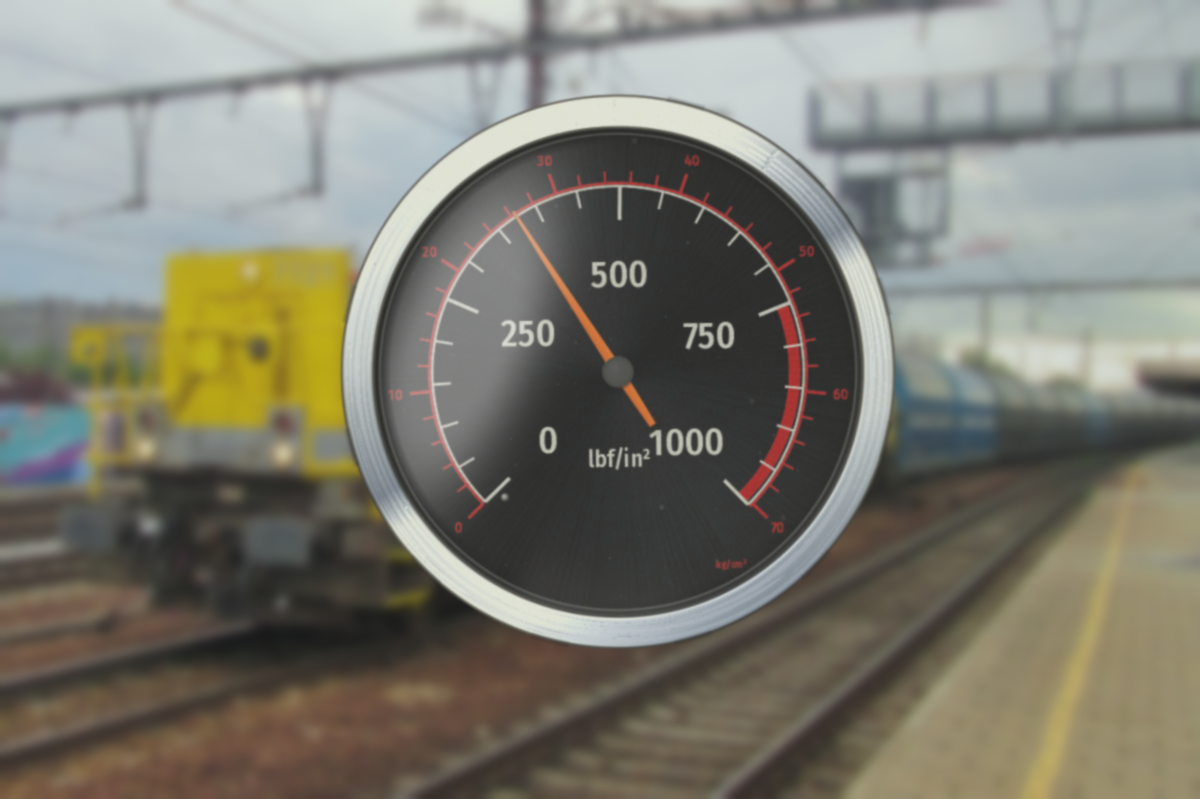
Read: 375,psi
